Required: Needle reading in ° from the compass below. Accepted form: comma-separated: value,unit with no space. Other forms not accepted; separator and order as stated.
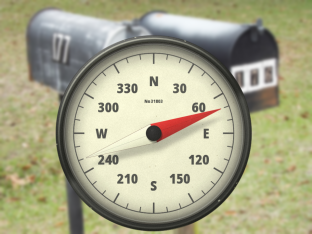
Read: 70,°
